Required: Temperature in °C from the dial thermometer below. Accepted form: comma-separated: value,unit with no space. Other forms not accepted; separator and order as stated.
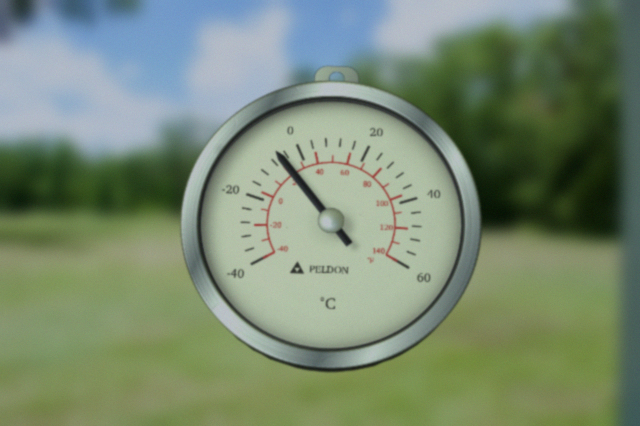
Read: -6,°C
